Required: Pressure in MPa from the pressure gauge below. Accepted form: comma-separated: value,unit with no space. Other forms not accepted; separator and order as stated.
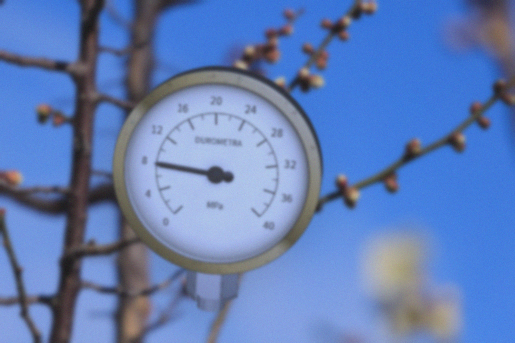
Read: 8,MPa
